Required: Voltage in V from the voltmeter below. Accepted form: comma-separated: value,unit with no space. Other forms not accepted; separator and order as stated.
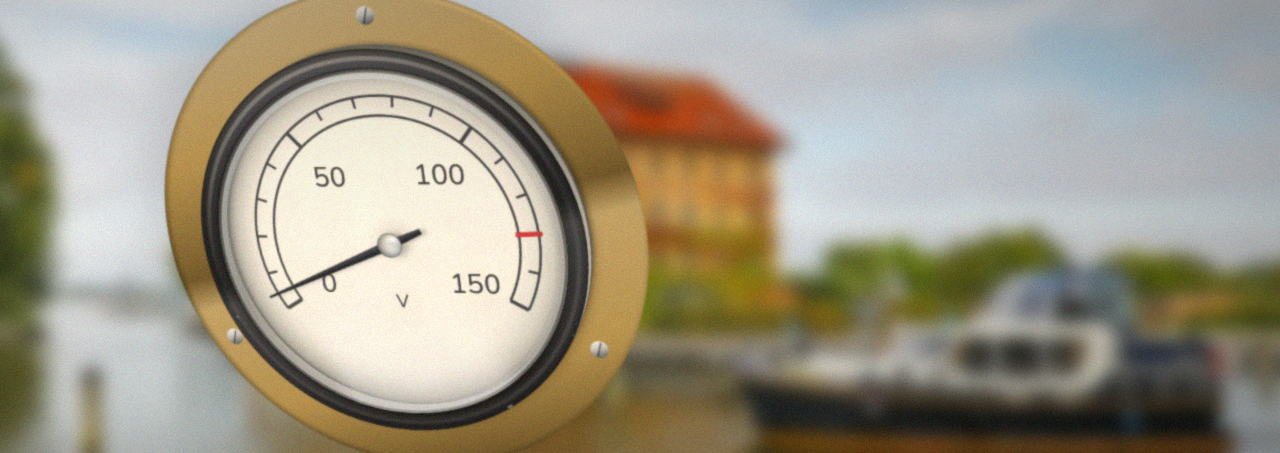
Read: 5,V
